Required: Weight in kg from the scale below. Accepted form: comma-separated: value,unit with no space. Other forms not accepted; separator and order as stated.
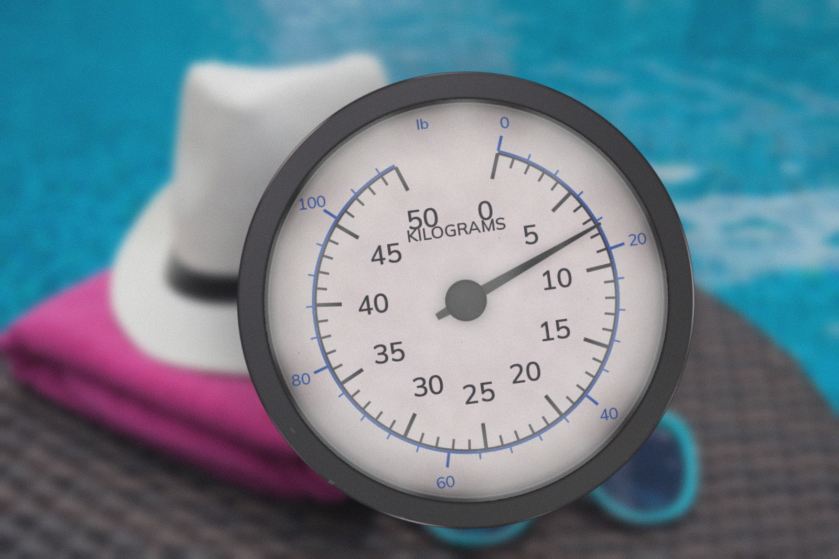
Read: 7.5,kg
